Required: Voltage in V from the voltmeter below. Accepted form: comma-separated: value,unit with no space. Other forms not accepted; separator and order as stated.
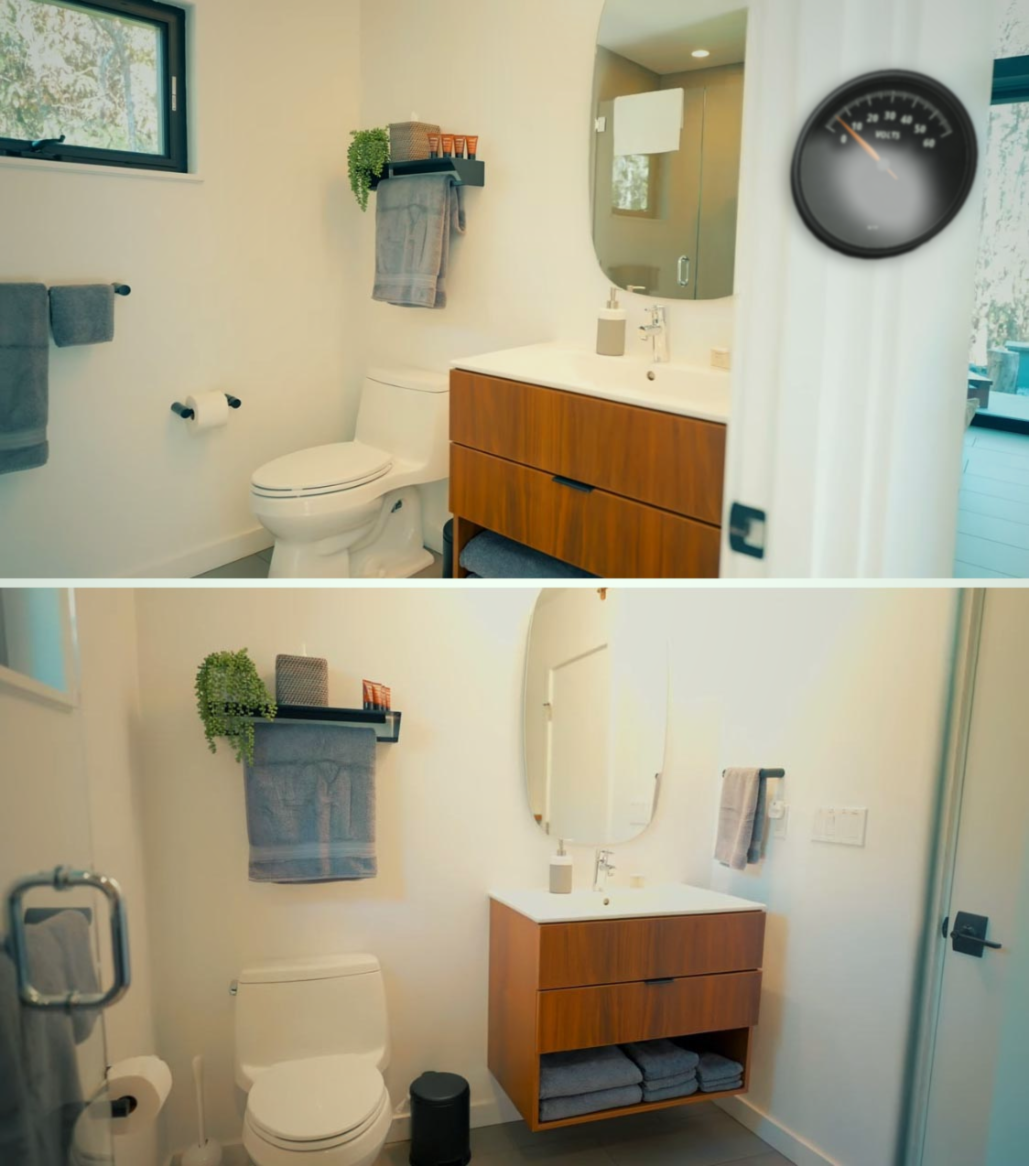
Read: 5,V
